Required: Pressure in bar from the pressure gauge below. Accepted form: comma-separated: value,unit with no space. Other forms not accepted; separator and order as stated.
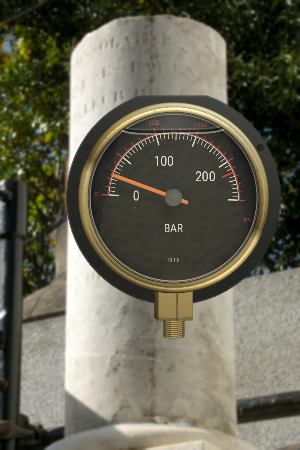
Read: 25,bar
